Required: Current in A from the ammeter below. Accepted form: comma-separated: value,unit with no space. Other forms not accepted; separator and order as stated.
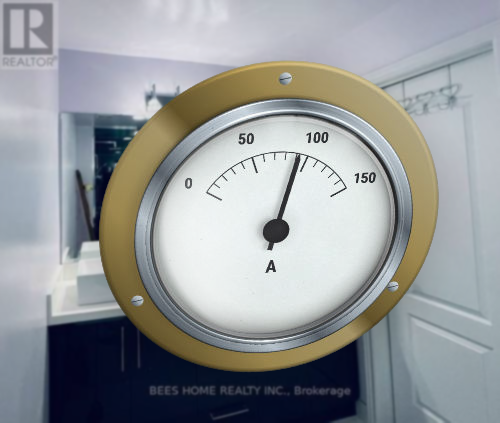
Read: 90,A
